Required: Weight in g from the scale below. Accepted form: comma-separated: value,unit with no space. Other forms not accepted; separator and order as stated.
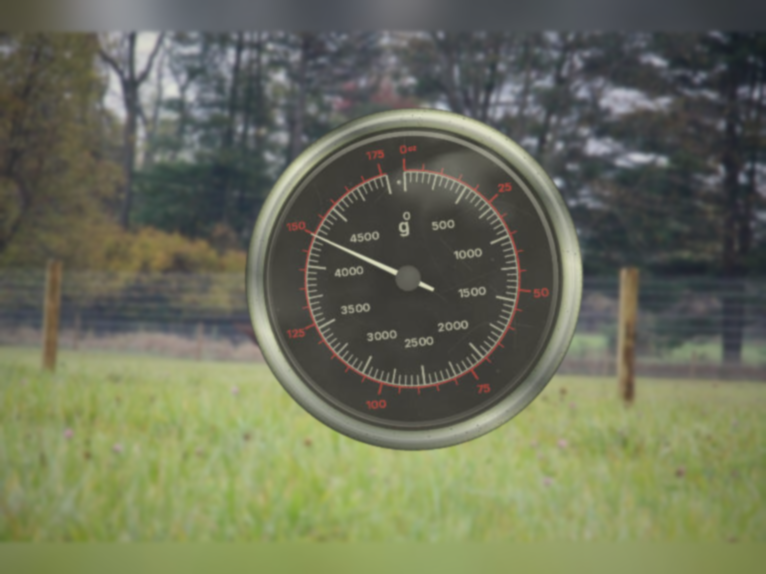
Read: 4250,g
